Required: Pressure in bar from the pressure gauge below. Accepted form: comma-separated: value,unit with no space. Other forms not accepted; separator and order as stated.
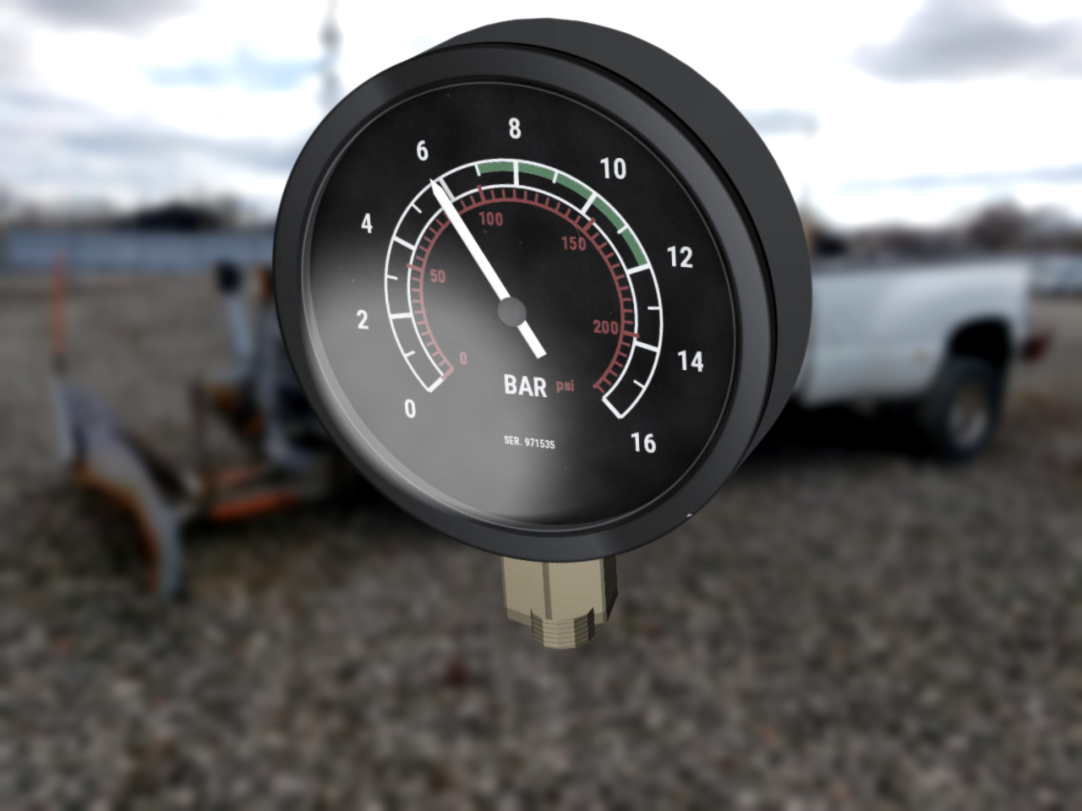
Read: 6,bar
